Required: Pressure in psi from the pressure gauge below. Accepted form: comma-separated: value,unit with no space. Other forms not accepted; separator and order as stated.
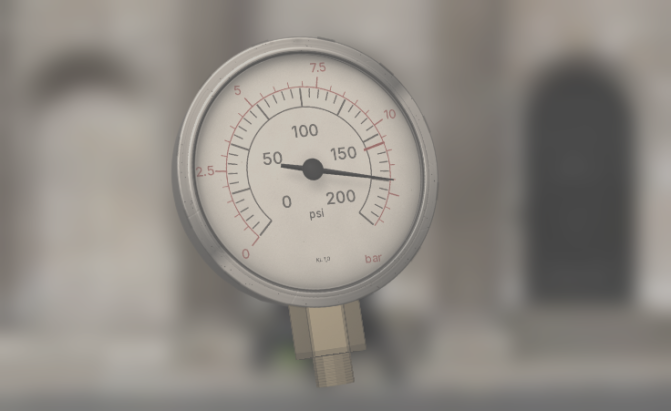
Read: 175,psi
